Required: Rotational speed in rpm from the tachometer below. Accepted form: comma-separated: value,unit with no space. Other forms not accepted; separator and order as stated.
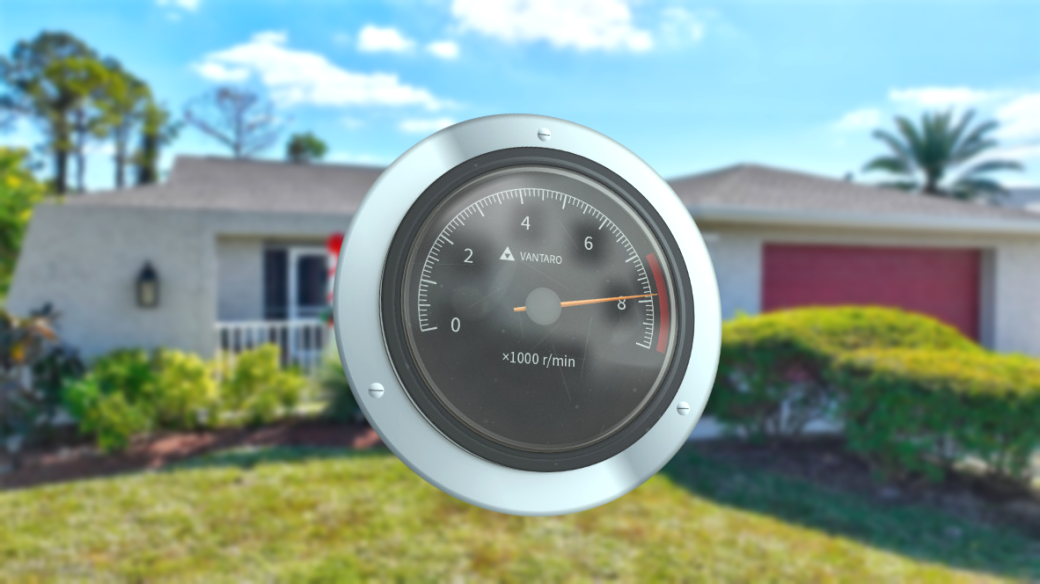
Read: 7900,rpm
